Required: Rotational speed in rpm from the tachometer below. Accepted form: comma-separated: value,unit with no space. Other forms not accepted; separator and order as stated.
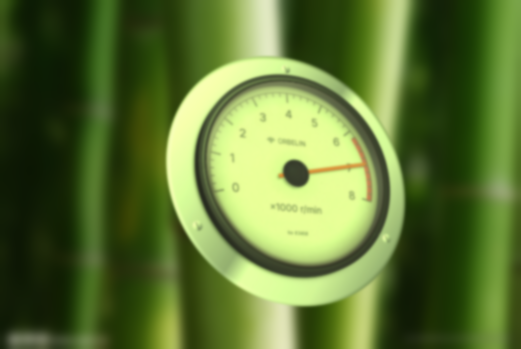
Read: 7000,rpm
